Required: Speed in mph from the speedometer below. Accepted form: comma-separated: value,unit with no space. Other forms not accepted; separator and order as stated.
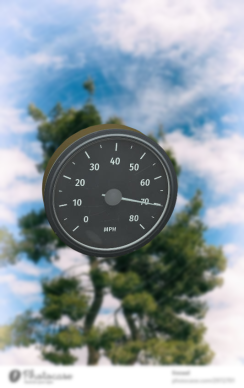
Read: 70,mph
